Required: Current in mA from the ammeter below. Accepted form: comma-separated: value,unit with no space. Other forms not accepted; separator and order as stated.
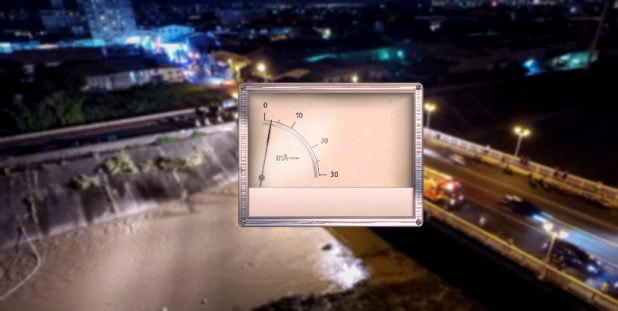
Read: 2.5,mA
